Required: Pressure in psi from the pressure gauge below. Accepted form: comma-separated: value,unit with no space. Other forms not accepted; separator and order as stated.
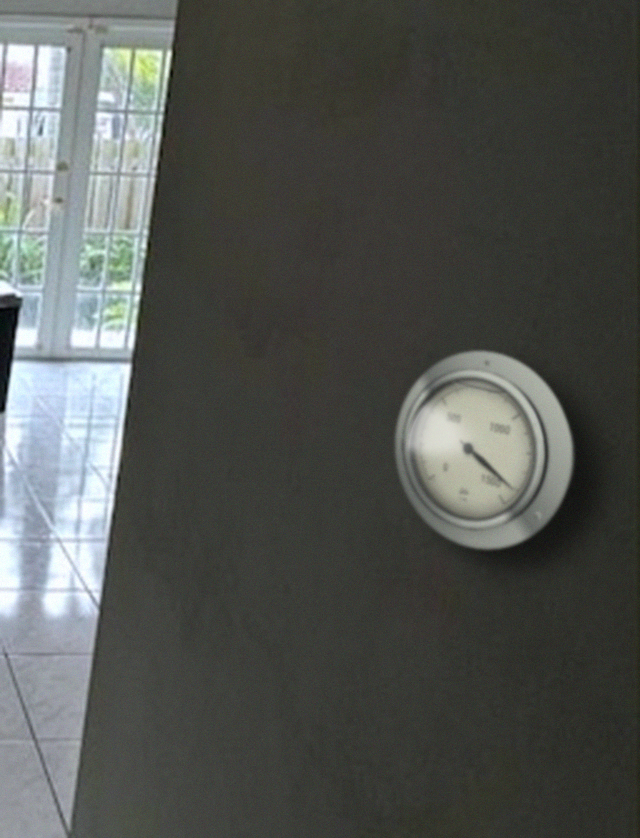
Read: 1400,psi
